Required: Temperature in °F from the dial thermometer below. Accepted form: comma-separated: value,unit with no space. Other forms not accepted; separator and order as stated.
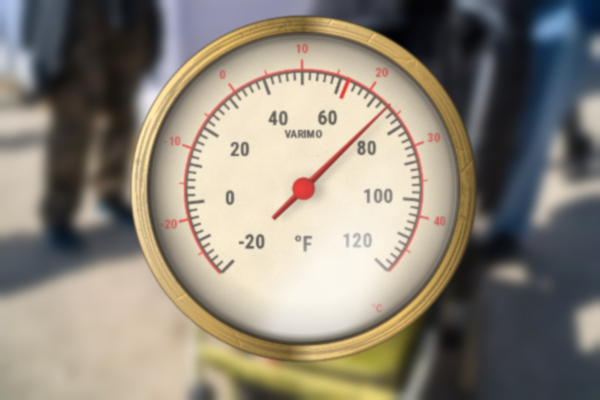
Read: 74,°F
